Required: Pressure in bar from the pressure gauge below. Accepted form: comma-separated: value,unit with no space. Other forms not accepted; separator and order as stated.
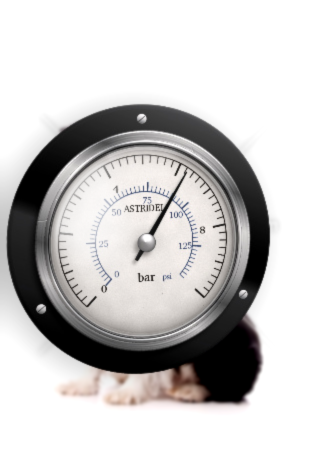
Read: 6.2,bar
